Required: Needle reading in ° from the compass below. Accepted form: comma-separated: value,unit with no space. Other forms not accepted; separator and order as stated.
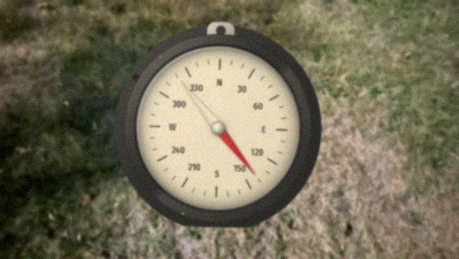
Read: 140,°
